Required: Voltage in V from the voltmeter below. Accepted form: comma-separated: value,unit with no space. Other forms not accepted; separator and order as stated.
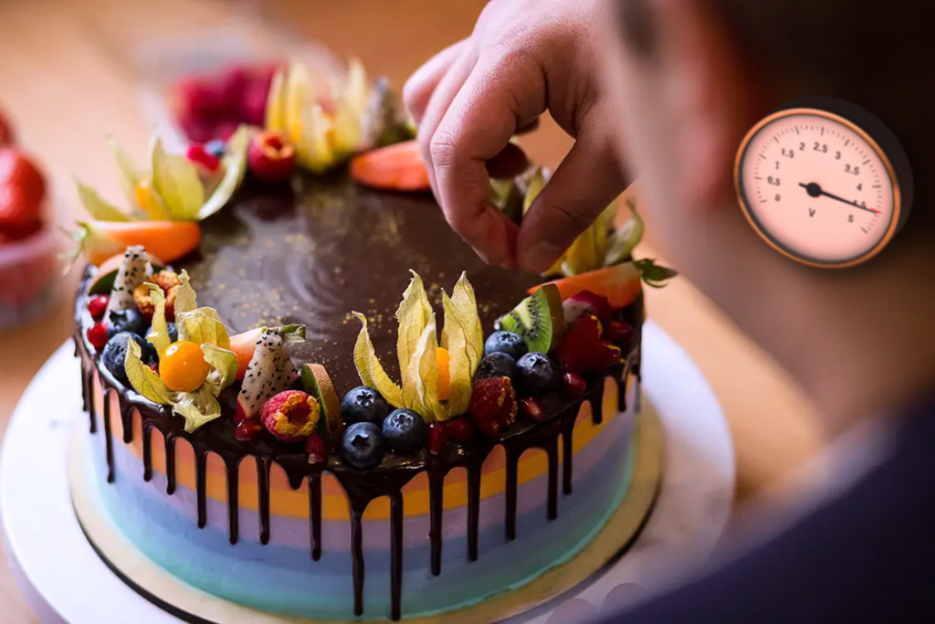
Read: 4.5,V
